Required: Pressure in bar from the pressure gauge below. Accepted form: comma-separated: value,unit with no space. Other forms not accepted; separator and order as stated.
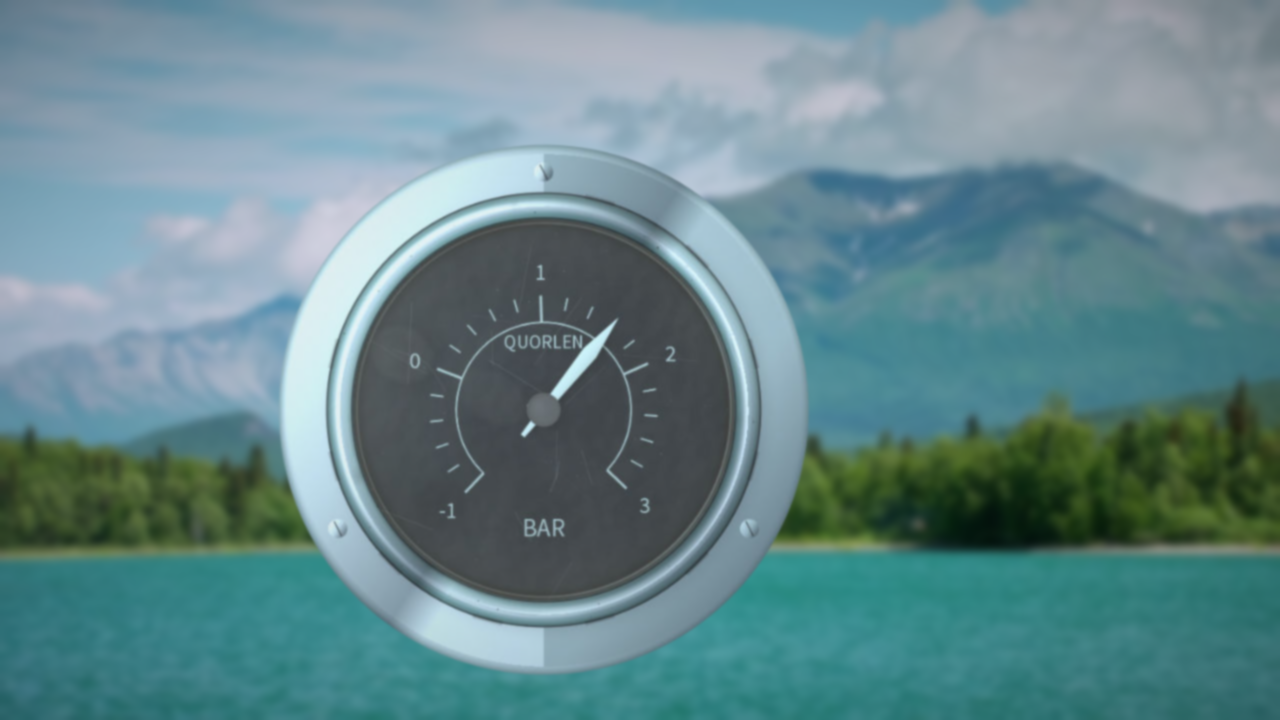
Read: 1.6,bar
